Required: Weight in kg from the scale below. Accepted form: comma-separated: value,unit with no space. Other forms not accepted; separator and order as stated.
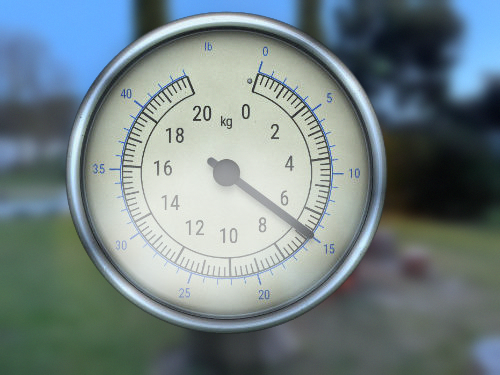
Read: 6.8,kg
